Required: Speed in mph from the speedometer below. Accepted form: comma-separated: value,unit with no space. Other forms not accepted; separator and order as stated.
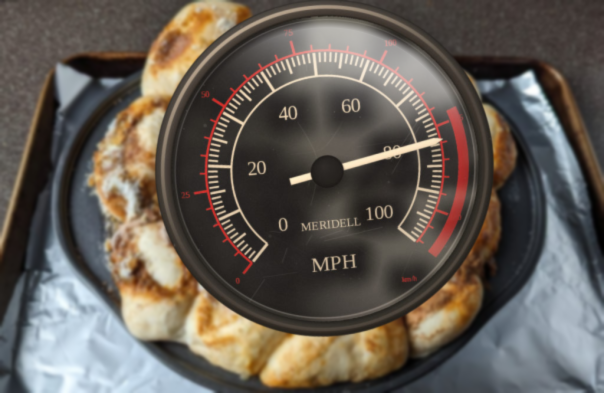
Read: 80,mph
